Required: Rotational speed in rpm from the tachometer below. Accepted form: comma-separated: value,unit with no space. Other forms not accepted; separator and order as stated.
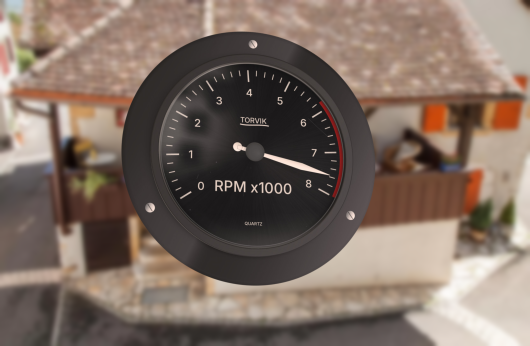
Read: 7600,rpm
